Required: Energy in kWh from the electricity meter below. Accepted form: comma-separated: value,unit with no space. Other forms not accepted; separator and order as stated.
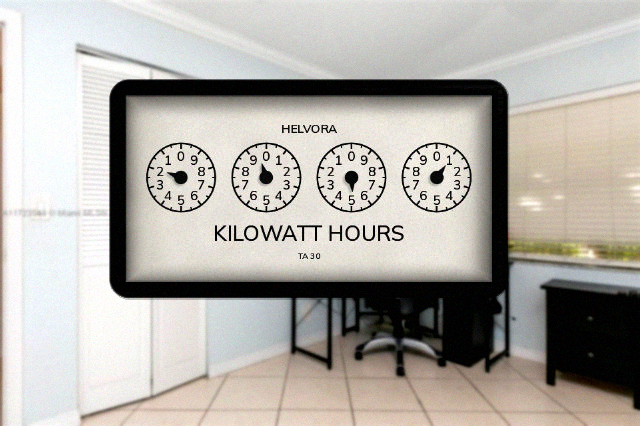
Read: 1951,kWh
